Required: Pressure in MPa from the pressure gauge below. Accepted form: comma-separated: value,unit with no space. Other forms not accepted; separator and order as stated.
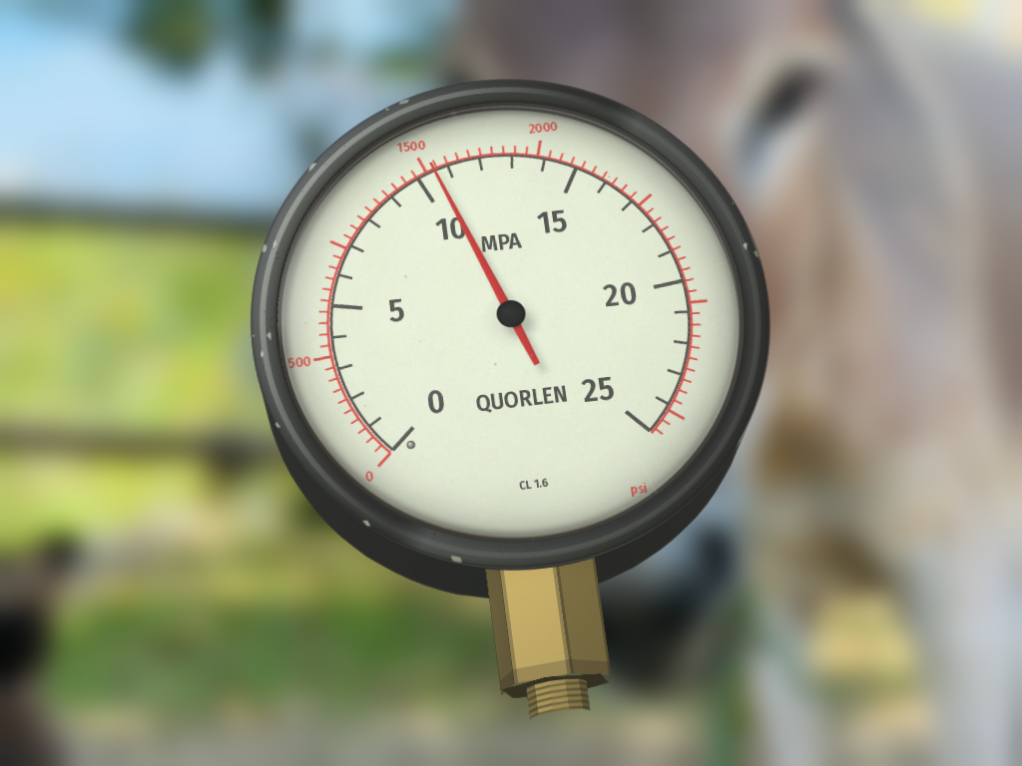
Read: 10.5,MPa
